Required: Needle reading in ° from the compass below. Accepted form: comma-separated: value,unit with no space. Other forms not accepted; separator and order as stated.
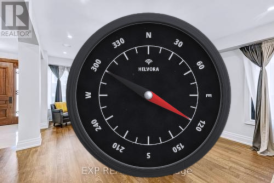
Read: 120,°
